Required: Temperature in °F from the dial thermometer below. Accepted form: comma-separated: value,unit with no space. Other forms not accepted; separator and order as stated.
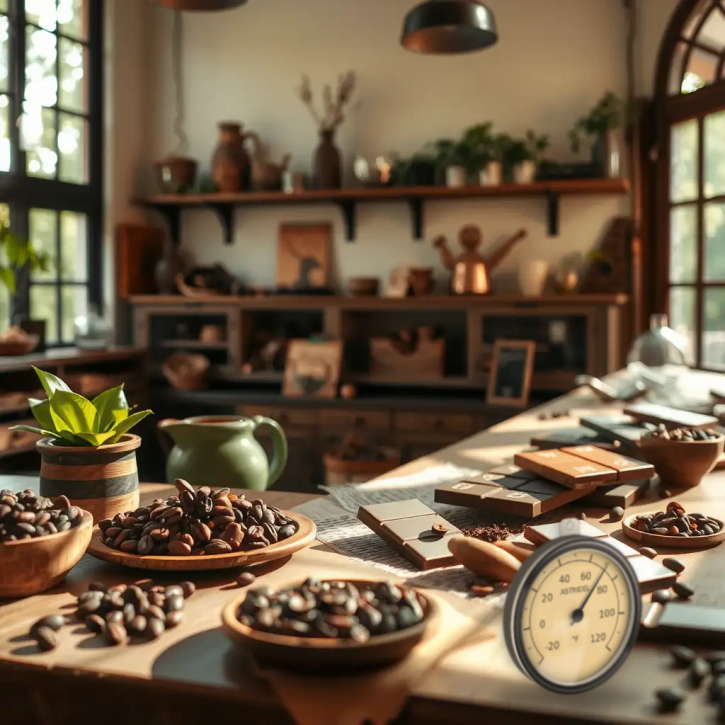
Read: 70,°F
